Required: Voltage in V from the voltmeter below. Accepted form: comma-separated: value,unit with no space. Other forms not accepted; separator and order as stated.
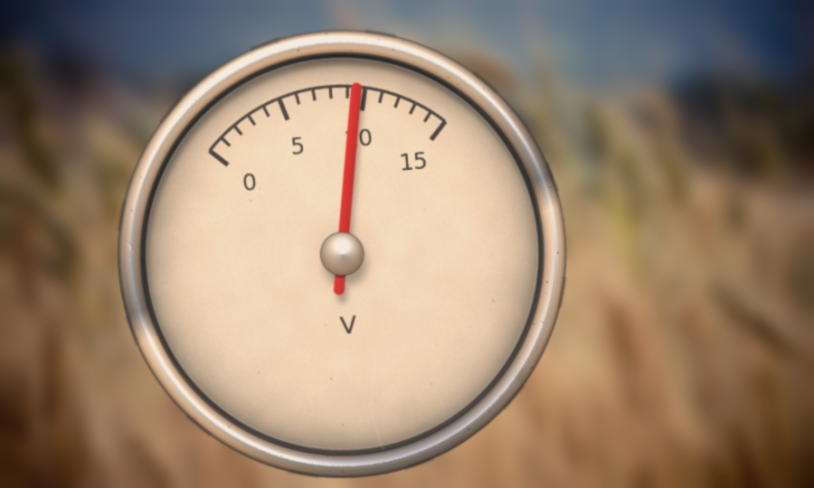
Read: 9.5,V
